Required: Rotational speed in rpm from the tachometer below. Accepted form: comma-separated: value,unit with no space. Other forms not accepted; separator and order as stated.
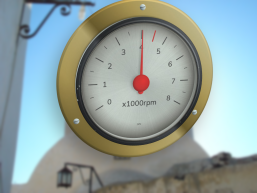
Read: 4000,rpm
